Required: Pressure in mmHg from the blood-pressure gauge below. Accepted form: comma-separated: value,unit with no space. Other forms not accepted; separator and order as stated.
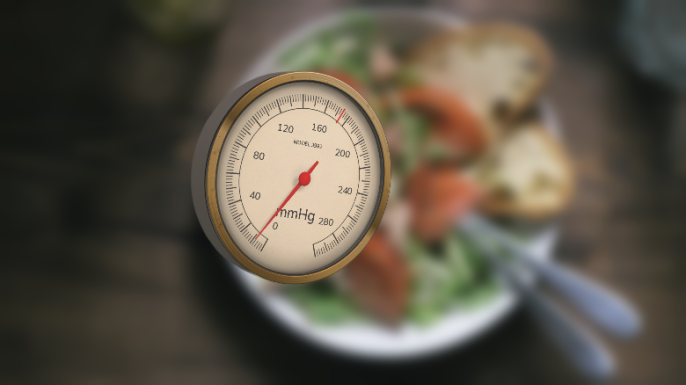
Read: 10,mmHg
